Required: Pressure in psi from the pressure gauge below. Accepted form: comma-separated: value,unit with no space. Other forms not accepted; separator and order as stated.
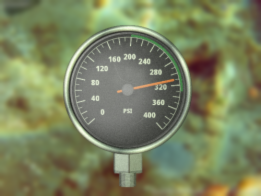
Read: 310,psi
